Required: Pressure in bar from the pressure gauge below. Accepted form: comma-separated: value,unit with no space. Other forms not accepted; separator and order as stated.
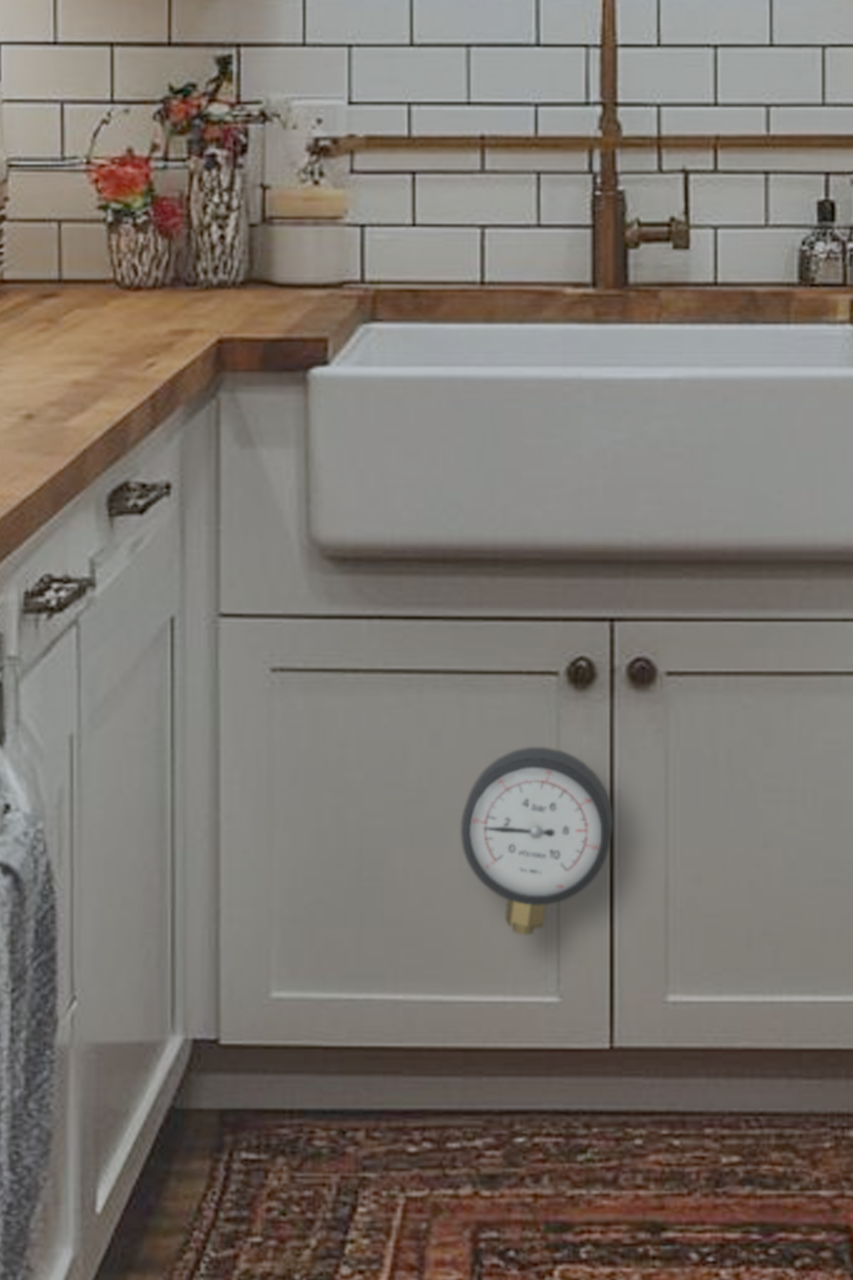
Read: 1.5,bar
